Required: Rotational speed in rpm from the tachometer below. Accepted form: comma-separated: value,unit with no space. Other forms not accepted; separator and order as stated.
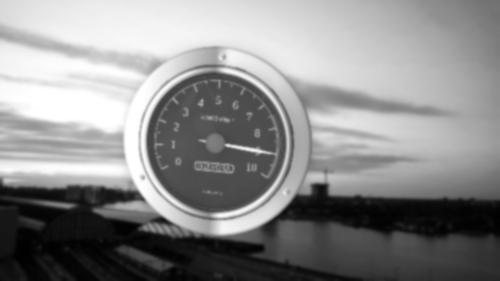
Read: 9000,rpm
